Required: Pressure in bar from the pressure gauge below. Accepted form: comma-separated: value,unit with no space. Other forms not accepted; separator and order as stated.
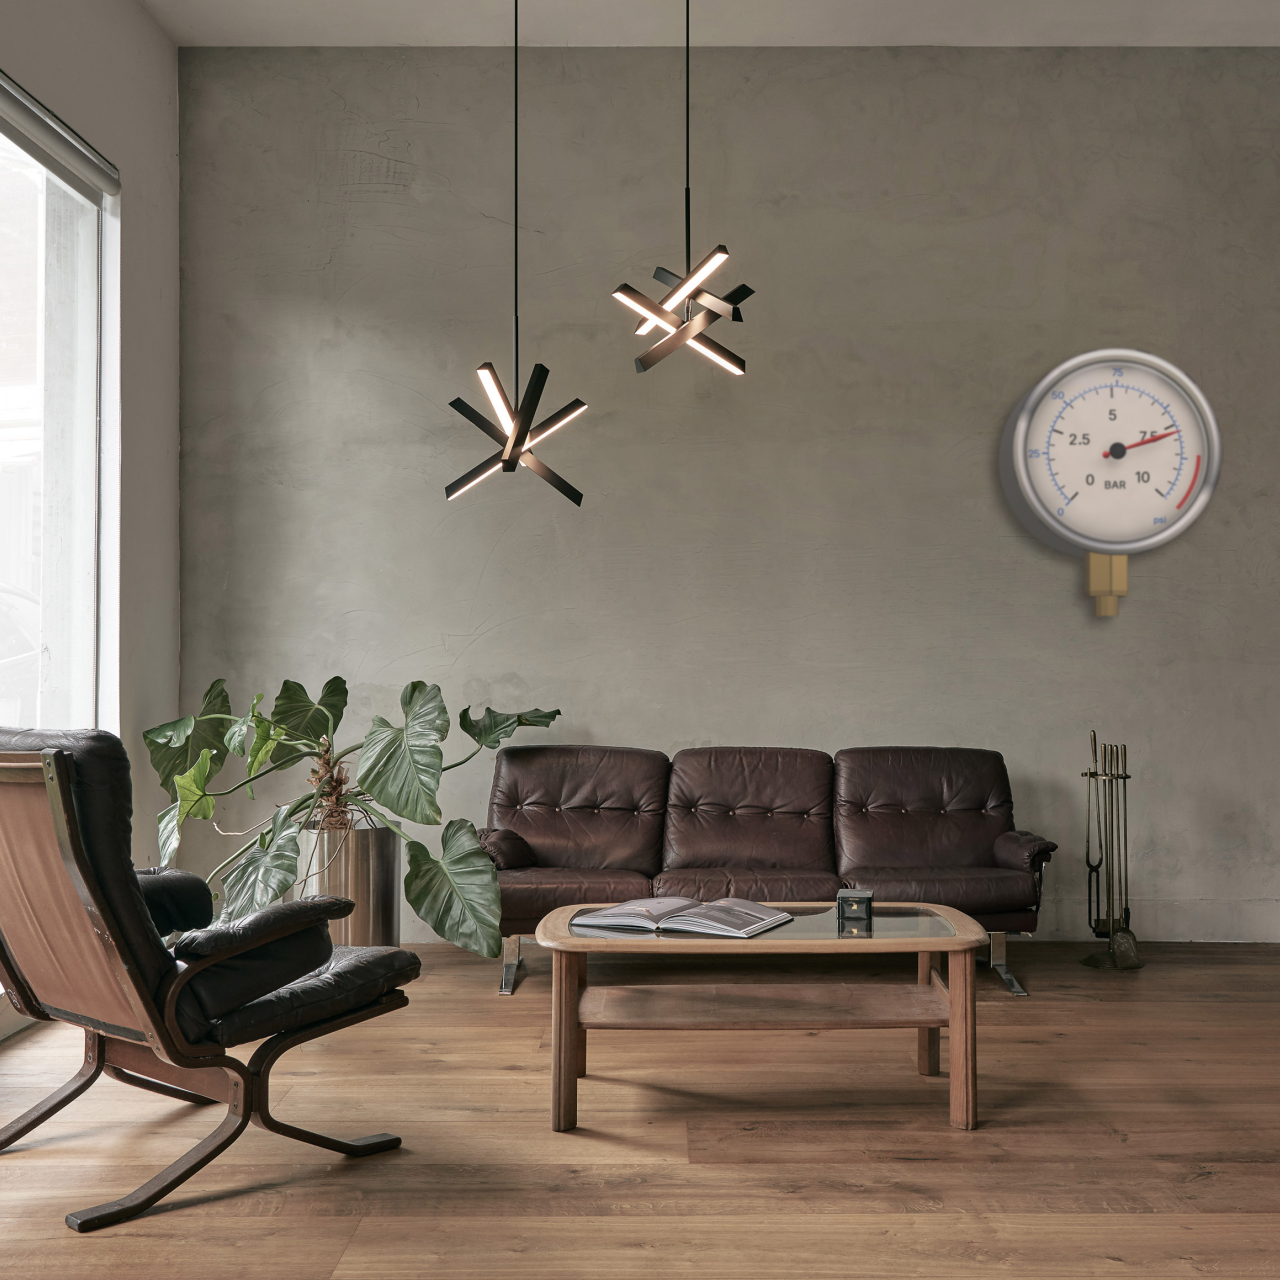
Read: 7.75,bar
